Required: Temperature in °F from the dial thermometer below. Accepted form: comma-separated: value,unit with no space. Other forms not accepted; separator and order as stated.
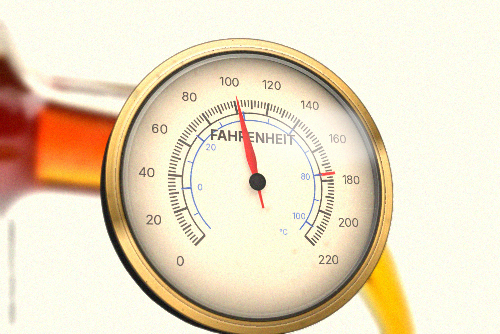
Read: 100,°F
